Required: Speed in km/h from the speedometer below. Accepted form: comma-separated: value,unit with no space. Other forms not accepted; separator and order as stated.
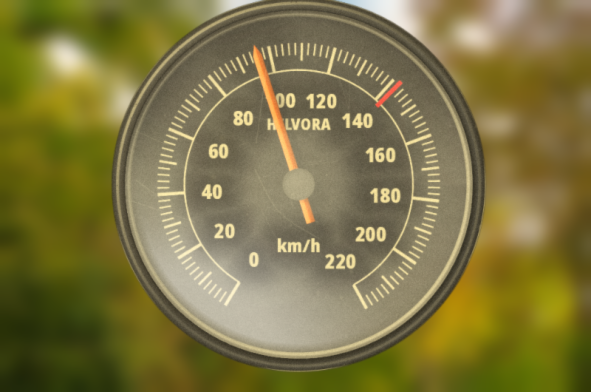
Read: 96,km/h
